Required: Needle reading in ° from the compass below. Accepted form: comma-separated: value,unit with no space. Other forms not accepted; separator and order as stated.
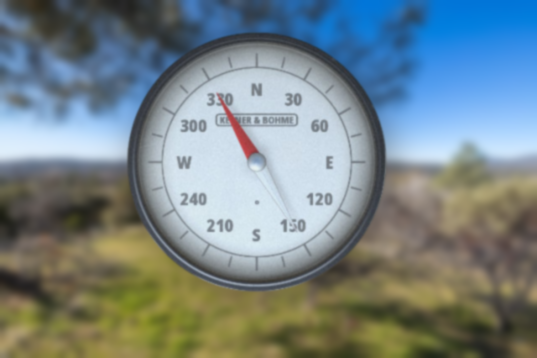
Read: 330,°
